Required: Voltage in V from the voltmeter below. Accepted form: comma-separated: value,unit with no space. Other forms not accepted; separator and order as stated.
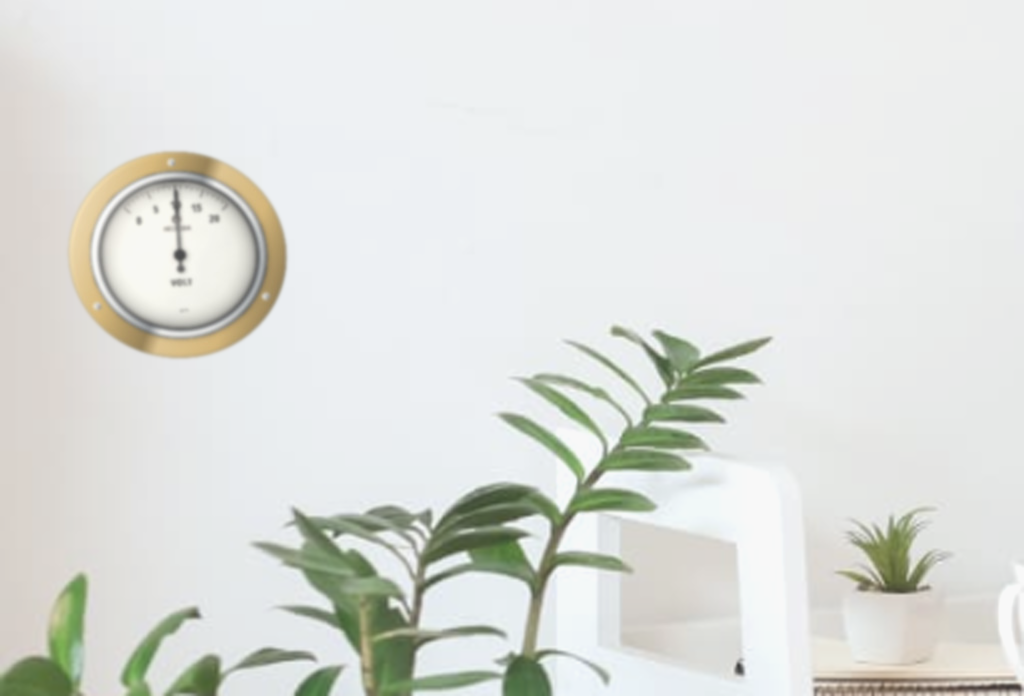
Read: 10,V
